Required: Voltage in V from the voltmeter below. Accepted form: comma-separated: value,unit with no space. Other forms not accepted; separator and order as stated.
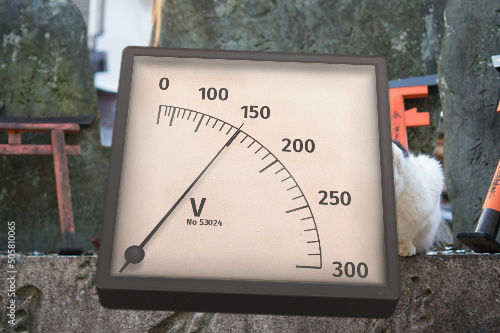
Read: 150,V
